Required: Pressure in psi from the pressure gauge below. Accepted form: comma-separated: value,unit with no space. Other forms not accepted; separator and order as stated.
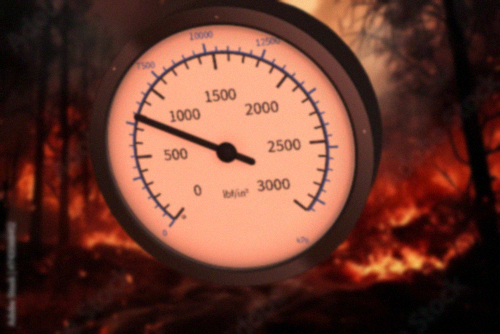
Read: 800,psi
